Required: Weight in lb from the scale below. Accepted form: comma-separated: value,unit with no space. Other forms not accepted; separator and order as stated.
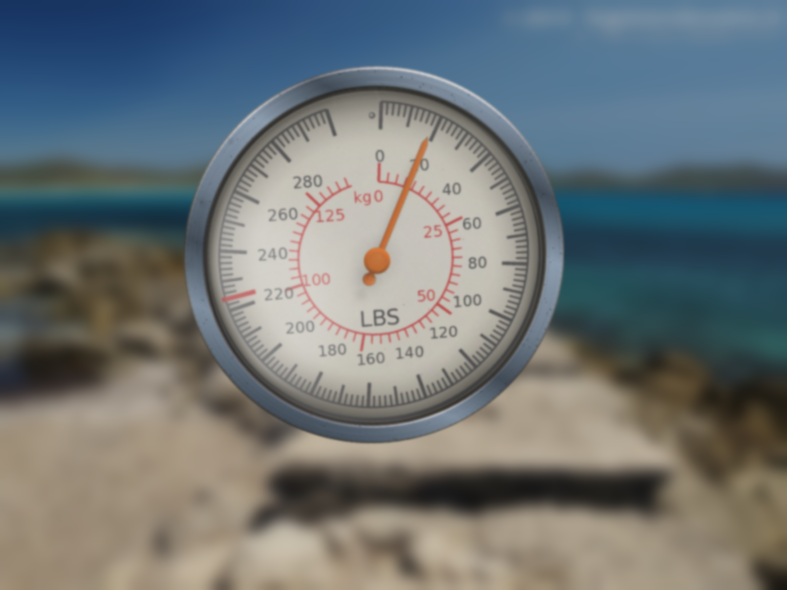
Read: 18,lb
